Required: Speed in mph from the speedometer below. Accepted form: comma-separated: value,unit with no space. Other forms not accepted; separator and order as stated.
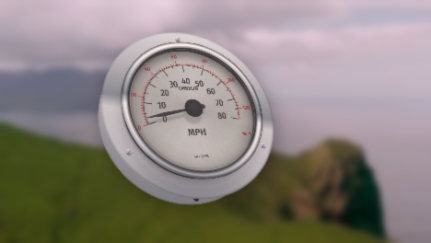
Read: 2.5,mph
